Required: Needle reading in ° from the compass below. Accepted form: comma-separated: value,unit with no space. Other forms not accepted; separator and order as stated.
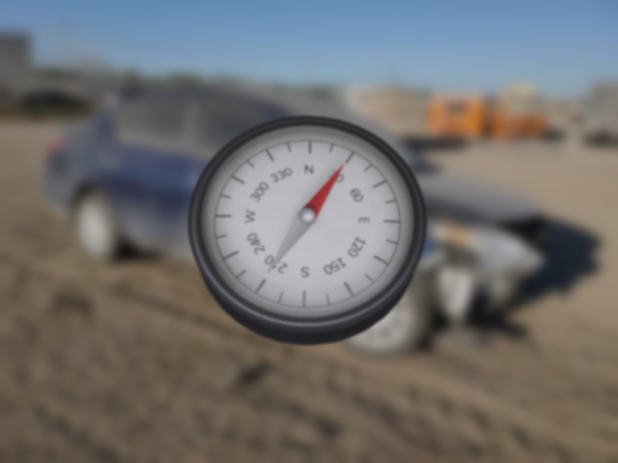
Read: 30,°
